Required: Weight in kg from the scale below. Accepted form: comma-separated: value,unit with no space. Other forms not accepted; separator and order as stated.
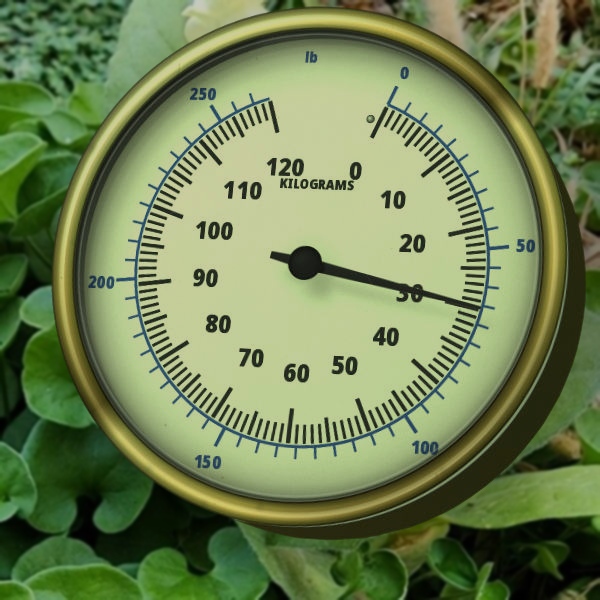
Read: 30,kg
